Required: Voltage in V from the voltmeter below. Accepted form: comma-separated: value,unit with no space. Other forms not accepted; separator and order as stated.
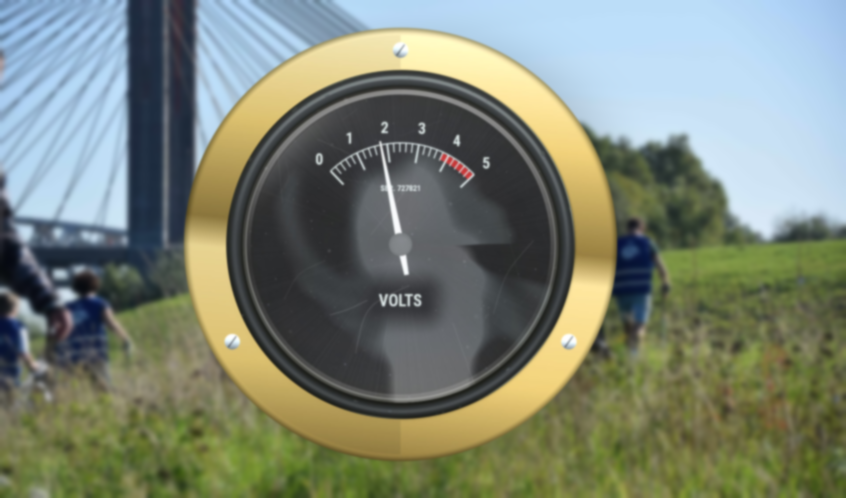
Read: 1.8,V
